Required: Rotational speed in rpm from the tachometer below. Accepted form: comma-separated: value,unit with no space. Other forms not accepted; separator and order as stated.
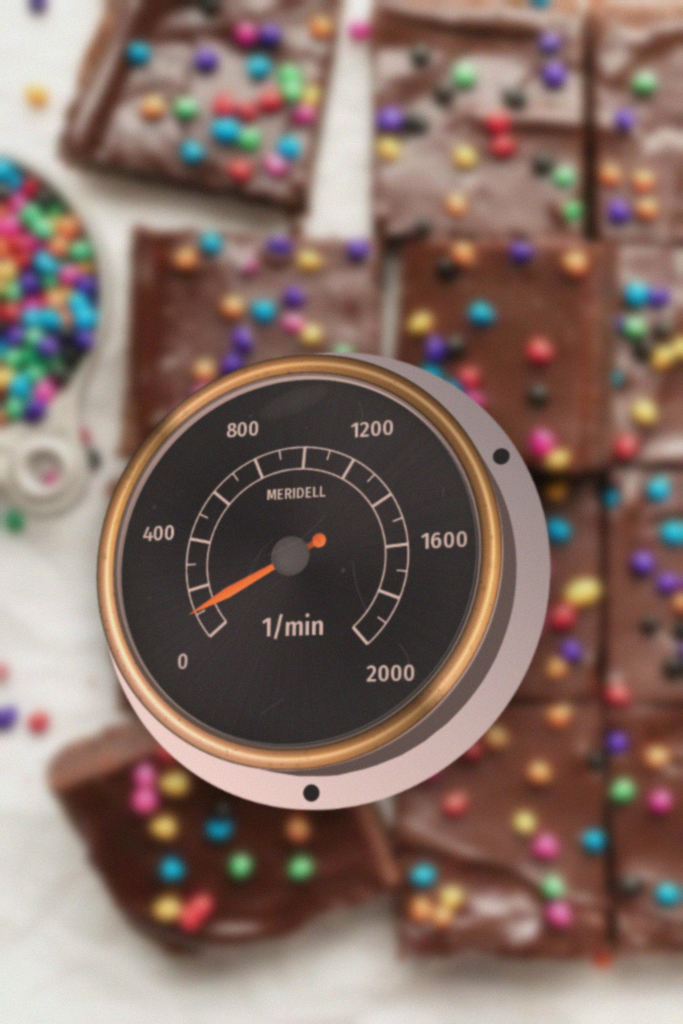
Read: 100,rpm
